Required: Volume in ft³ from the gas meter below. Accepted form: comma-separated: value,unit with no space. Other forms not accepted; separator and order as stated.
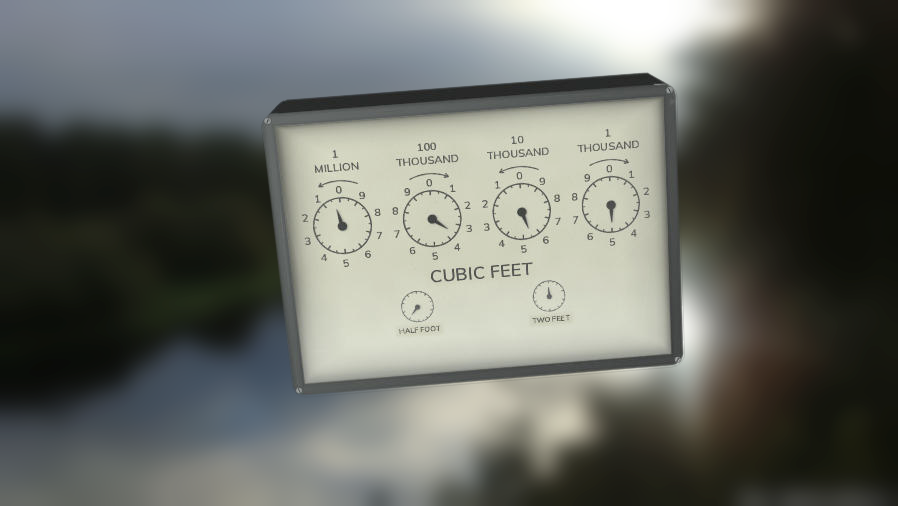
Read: 35500,ft³
